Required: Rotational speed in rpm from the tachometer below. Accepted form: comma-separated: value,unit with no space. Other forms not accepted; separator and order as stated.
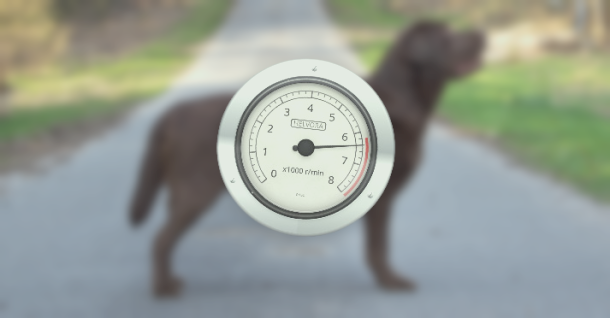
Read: 6400,rpm
